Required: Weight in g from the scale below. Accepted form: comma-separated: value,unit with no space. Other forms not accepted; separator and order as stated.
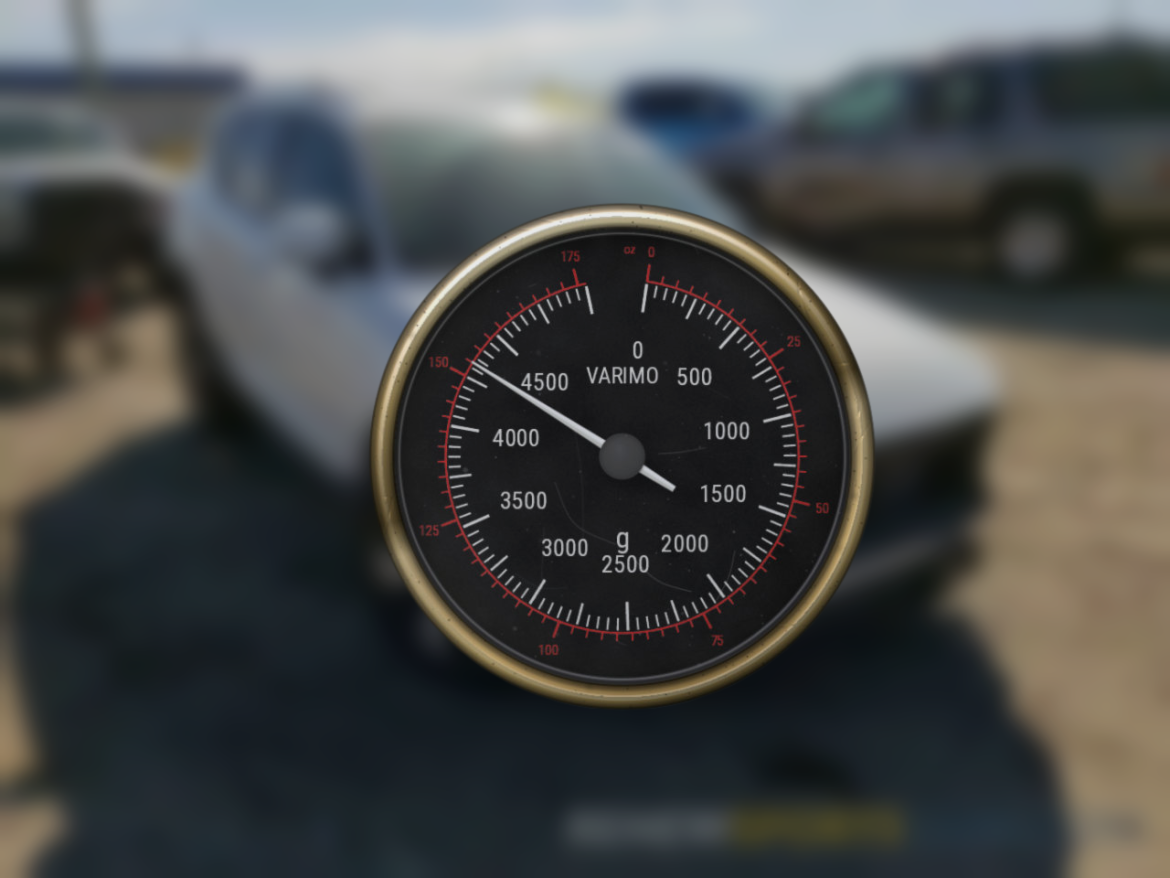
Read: 4325,g
